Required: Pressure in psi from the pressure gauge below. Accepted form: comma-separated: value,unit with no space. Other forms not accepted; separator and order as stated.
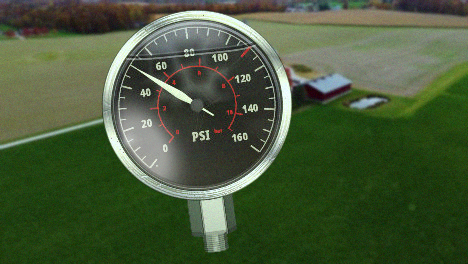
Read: 50,psi
